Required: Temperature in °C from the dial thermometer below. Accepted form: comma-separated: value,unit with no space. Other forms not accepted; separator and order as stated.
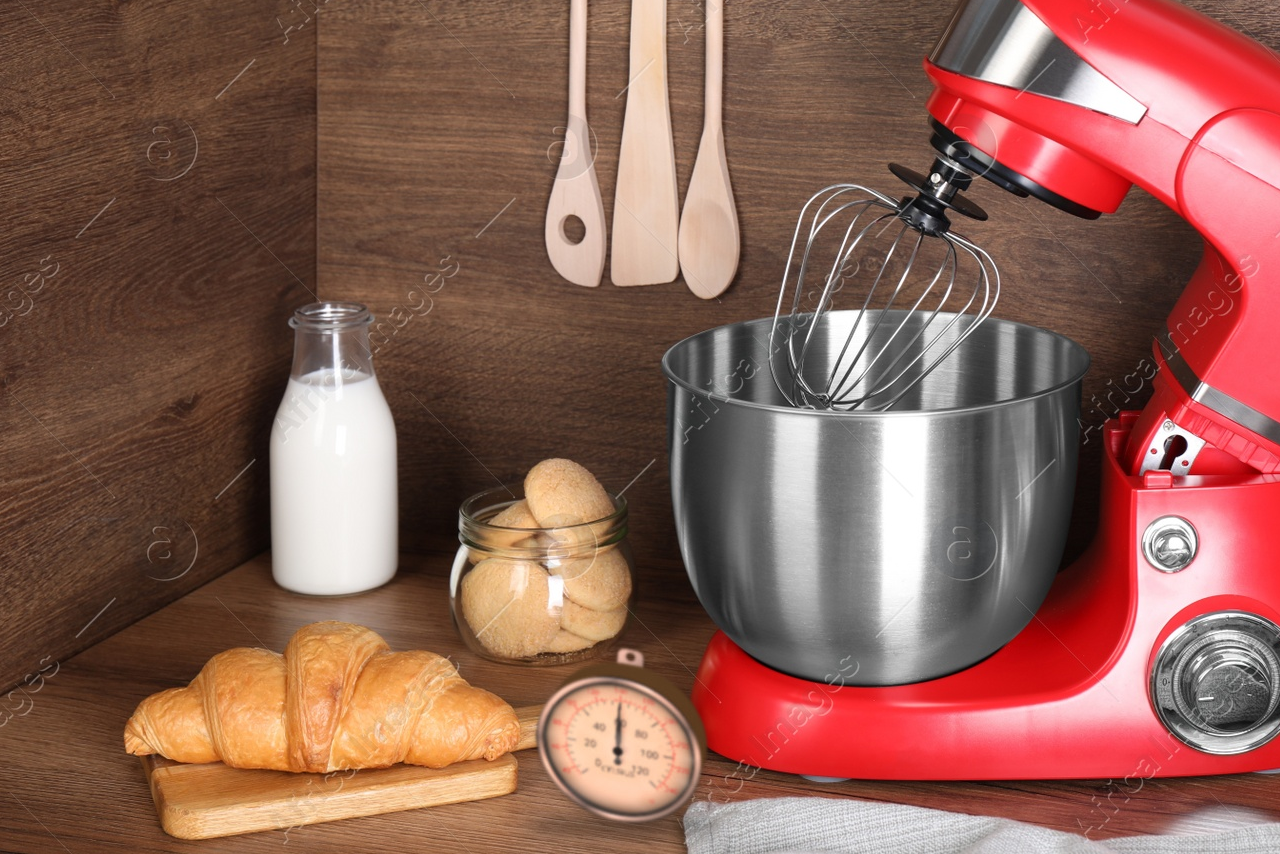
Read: 60,°C
